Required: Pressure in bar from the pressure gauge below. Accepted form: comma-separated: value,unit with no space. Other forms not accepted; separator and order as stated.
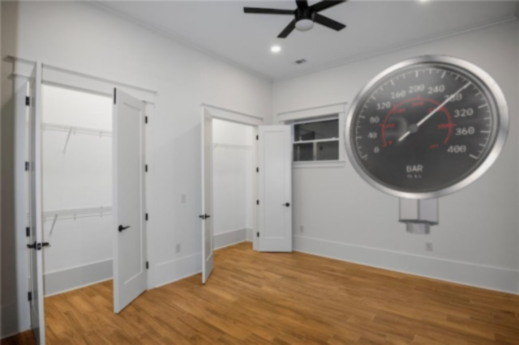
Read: 280,bar
